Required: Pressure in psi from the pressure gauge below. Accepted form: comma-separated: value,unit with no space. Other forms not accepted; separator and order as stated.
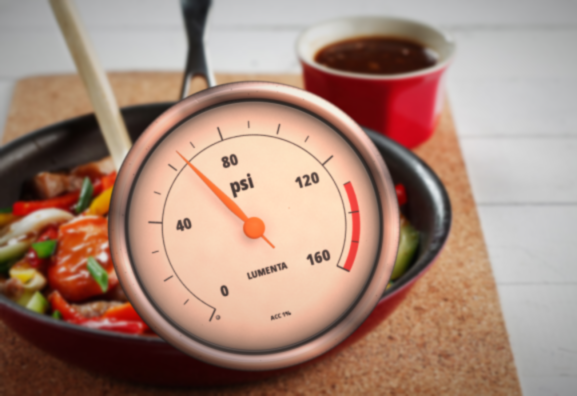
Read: 65,psi
